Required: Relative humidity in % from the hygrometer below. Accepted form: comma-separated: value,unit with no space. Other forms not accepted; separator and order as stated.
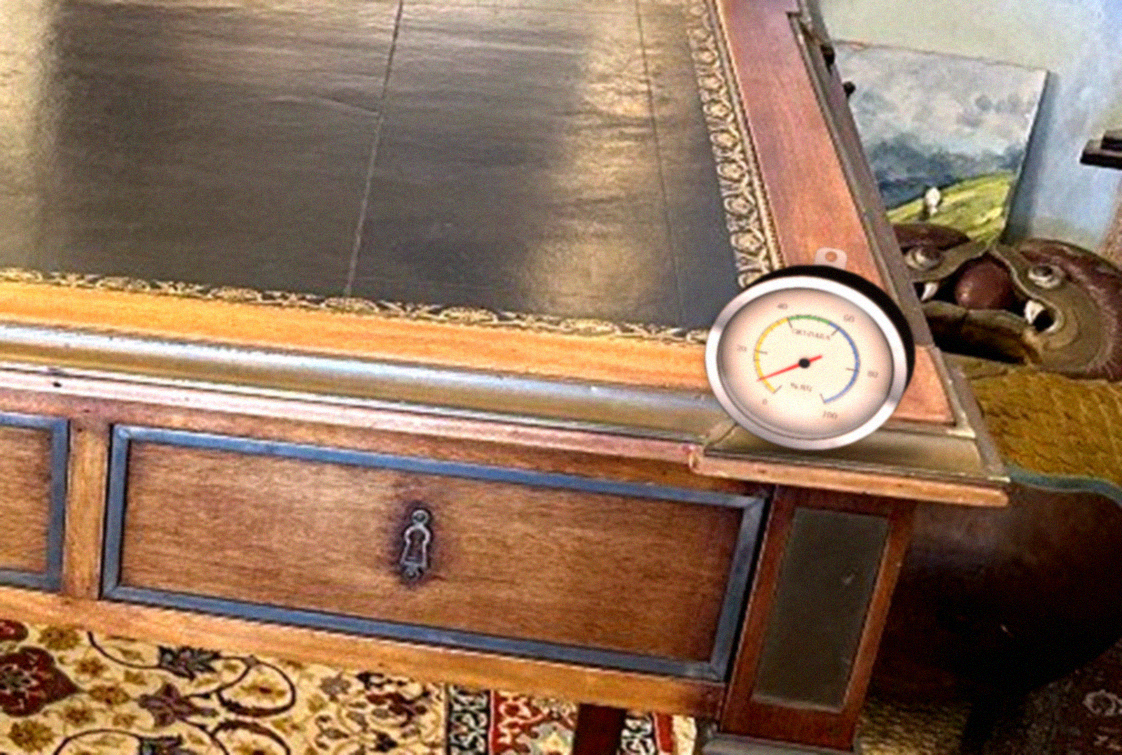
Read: 8,%
